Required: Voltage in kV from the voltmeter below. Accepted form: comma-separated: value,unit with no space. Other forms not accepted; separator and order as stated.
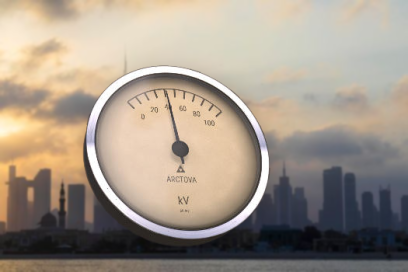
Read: 40,kV
